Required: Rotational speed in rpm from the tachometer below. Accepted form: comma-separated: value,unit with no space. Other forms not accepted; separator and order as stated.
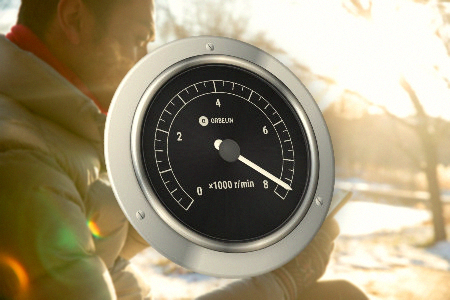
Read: 7750,rpm
